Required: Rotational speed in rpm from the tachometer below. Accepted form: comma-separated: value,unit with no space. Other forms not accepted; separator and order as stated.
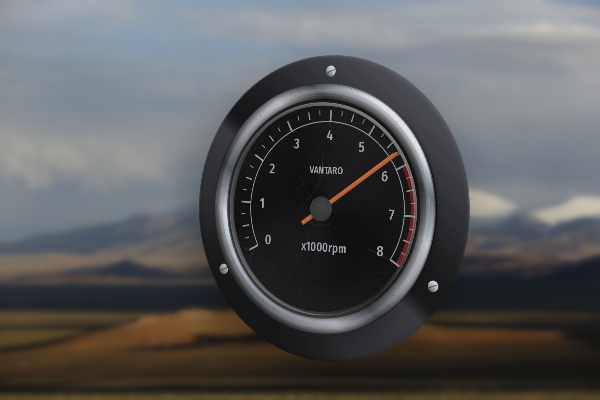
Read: 5750,rpm
